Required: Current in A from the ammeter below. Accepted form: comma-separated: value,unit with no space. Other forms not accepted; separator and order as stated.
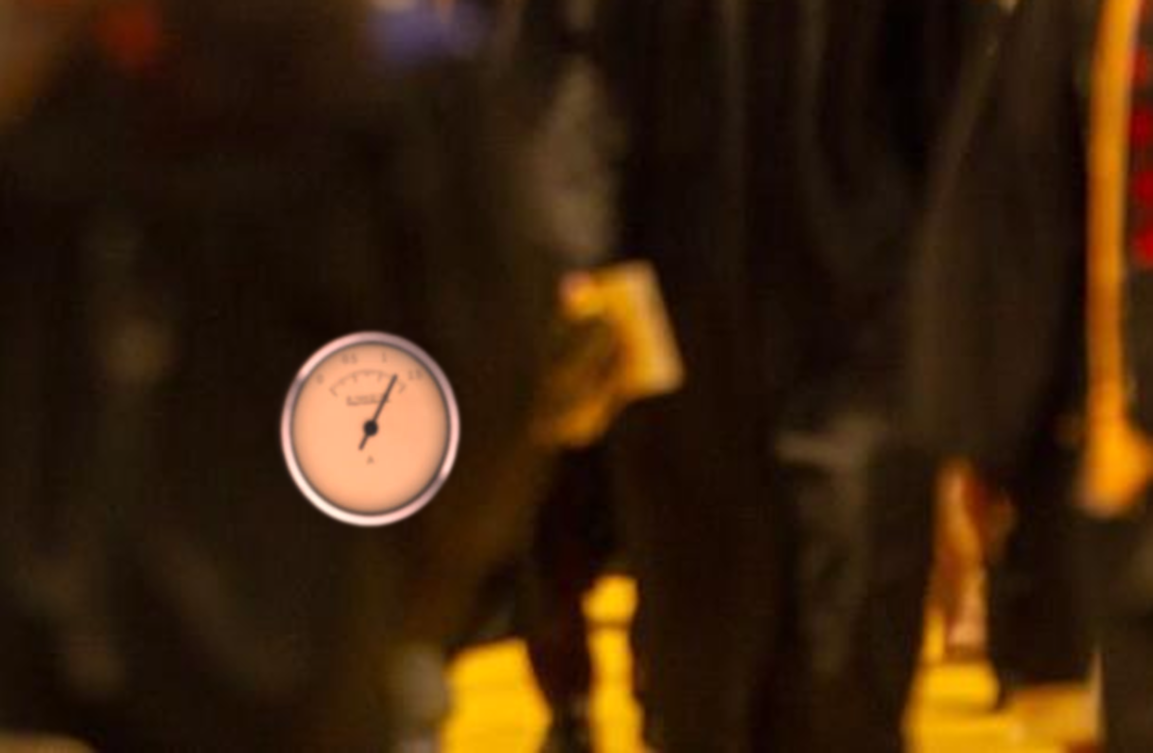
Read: 1.25,A
